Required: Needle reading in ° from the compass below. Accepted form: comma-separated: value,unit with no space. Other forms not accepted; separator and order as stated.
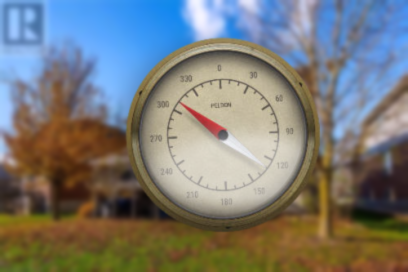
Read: 310,°
